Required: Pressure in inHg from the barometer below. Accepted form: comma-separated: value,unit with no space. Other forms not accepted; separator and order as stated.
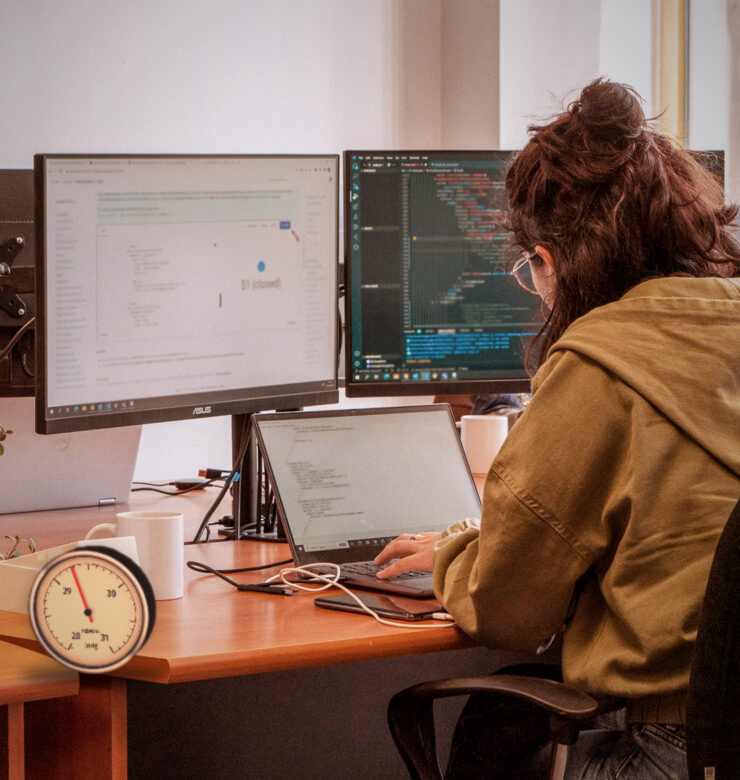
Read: 29.3,inHg
